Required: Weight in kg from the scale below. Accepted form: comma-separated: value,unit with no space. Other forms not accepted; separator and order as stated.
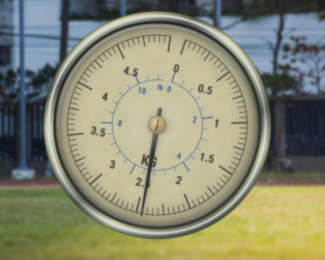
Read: 2.45,kg
